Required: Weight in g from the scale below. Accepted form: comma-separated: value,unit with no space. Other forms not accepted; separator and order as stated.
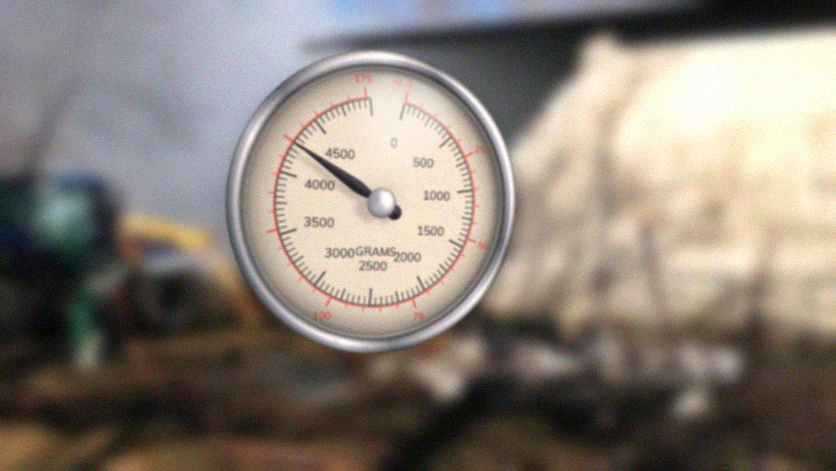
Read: 4250,g
